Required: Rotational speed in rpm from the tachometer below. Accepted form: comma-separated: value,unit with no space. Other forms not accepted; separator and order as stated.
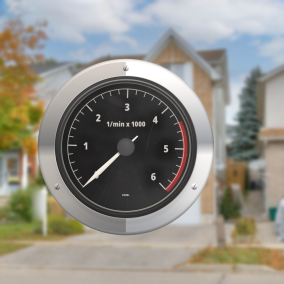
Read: 0,rpm
